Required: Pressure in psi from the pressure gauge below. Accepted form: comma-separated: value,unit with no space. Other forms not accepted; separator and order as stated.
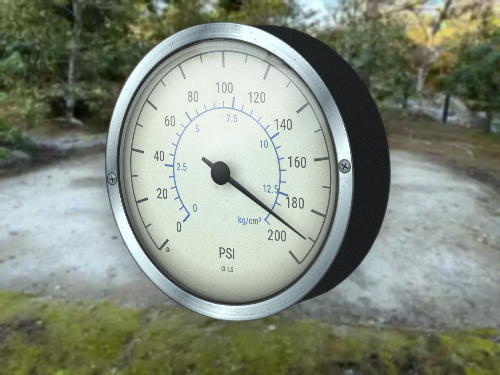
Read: 190,psi
